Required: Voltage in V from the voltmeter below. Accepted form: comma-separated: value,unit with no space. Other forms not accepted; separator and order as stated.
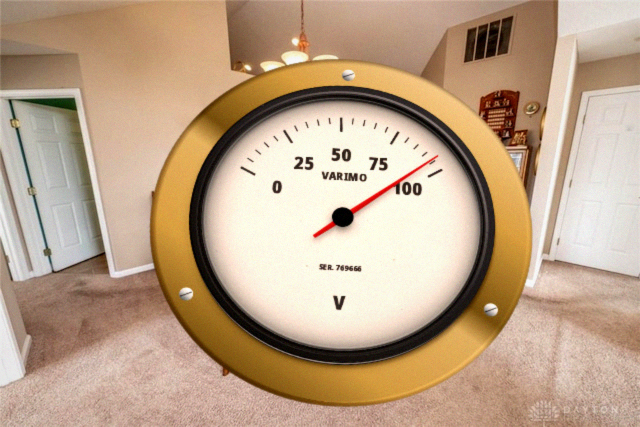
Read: 95,V
